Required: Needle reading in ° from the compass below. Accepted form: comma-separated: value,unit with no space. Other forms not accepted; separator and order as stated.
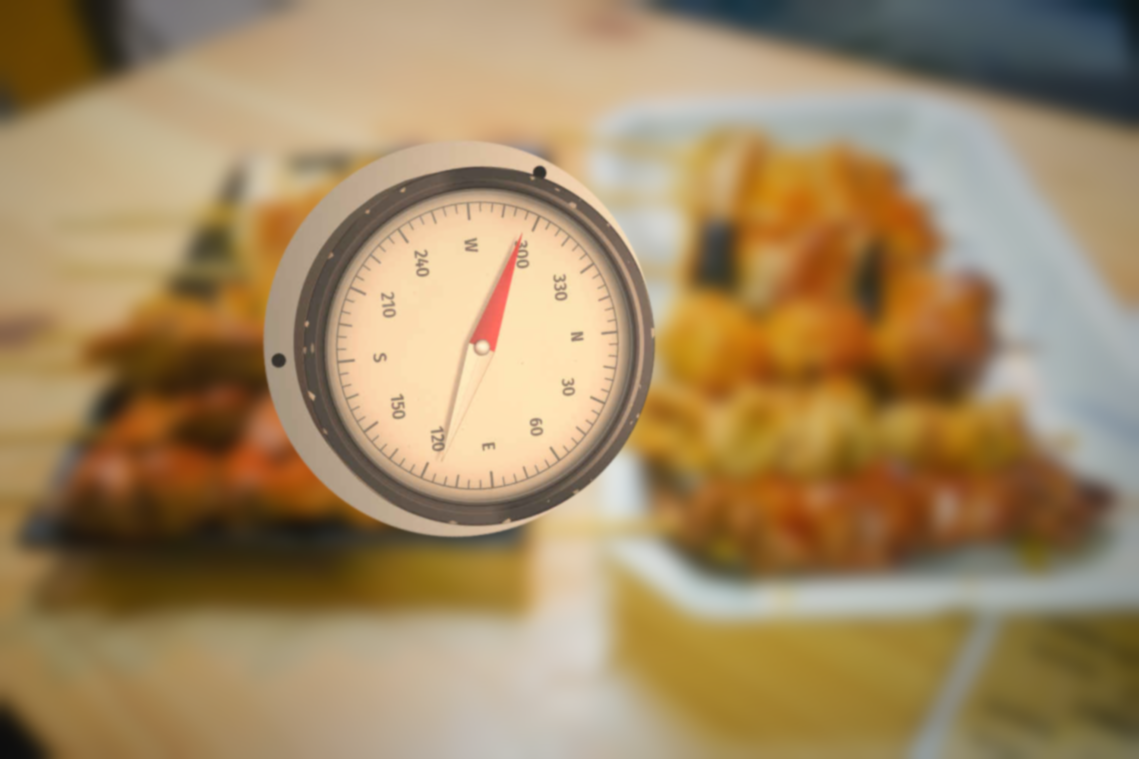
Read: 295,°
